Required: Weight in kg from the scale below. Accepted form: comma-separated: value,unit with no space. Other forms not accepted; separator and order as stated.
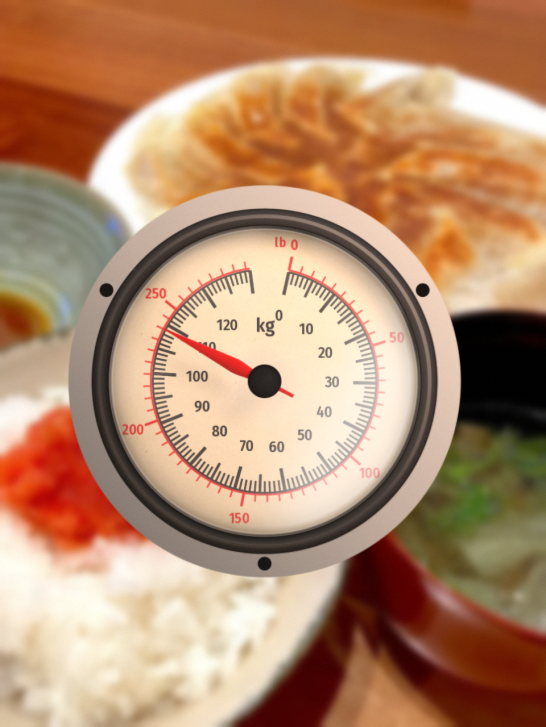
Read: 109,kg
